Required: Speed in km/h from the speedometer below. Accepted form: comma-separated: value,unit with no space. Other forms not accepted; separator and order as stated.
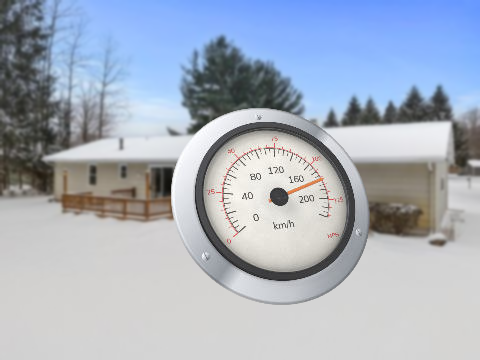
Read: 180,km/h
